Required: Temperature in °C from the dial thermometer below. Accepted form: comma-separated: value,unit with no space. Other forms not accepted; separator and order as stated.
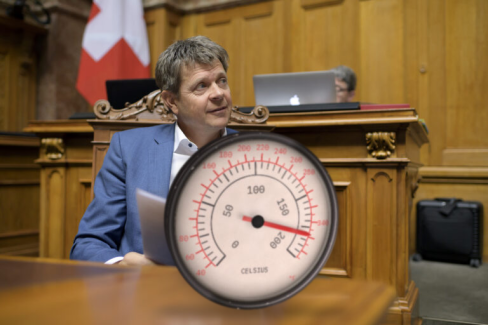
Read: 180,°C
